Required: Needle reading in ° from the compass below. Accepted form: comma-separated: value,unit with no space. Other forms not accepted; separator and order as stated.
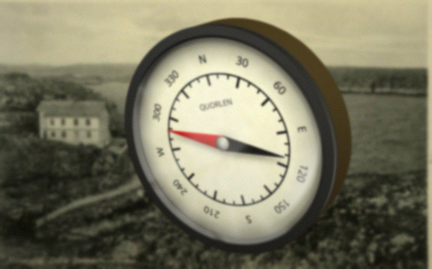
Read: 290,°
